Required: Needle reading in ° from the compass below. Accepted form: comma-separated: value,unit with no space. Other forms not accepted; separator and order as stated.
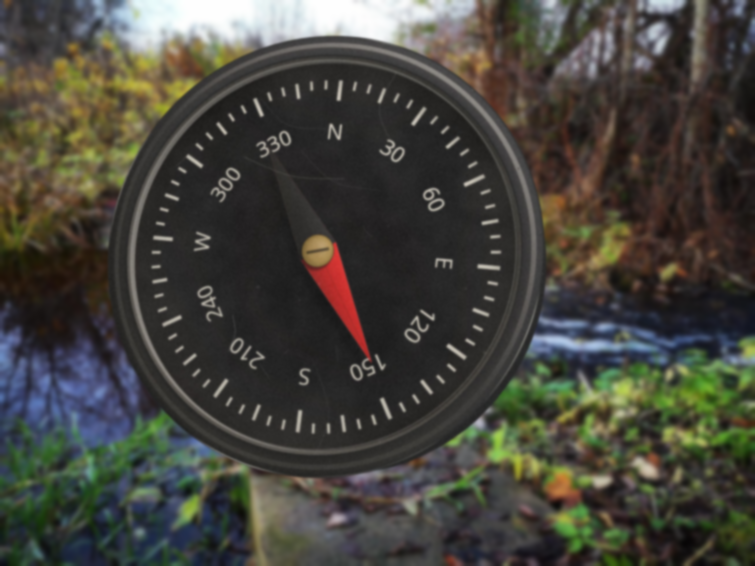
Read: 147.5,°
